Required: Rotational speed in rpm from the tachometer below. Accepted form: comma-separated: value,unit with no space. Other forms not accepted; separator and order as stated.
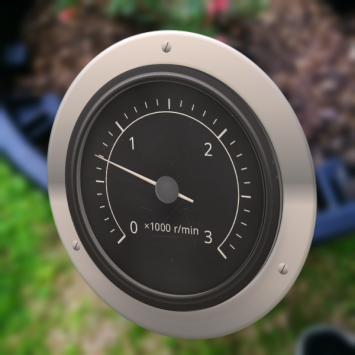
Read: 700,rpm
